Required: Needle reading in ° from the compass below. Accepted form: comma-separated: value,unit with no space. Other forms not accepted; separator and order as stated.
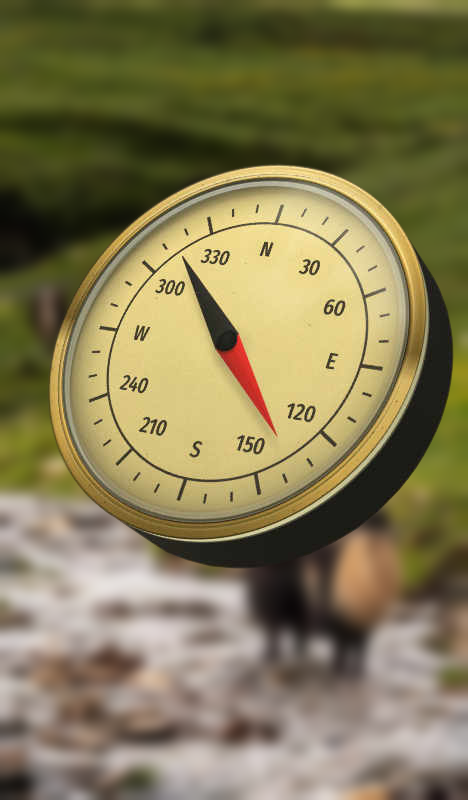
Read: 135,°
